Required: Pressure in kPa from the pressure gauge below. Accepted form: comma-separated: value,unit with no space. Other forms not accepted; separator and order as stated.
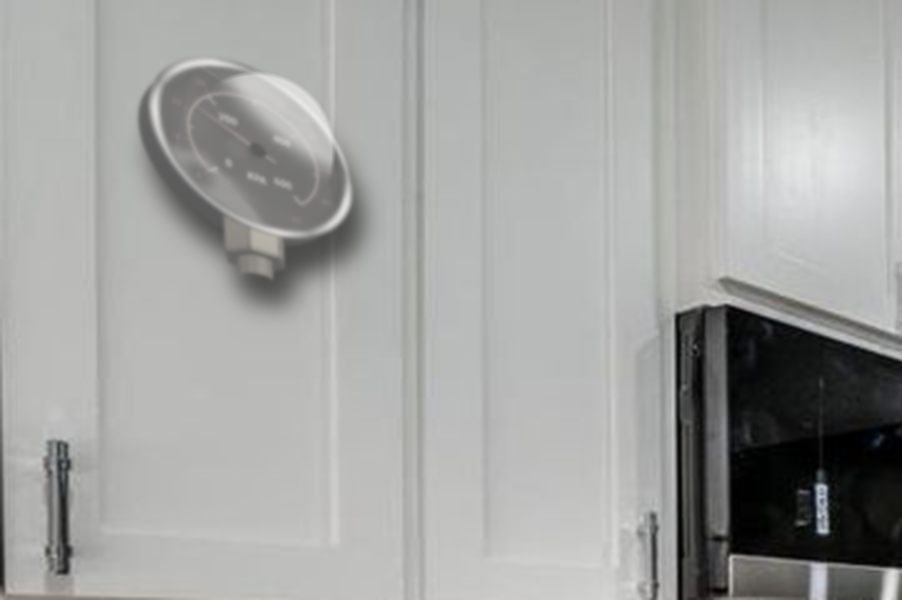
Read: 150,kPa
